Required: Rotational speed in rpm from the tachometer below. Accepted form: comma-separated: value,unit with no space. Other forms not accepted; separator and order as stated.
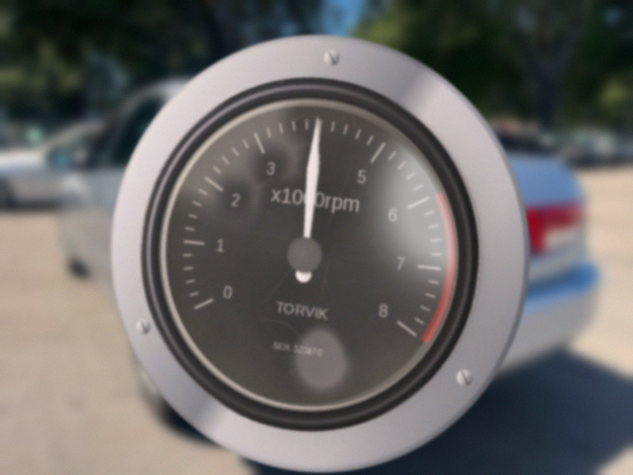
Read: 4000,rpm
